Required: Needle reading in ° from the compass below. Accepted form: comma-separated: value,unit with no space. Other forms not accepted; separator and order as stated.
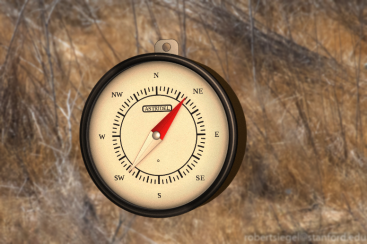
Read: 40,°
